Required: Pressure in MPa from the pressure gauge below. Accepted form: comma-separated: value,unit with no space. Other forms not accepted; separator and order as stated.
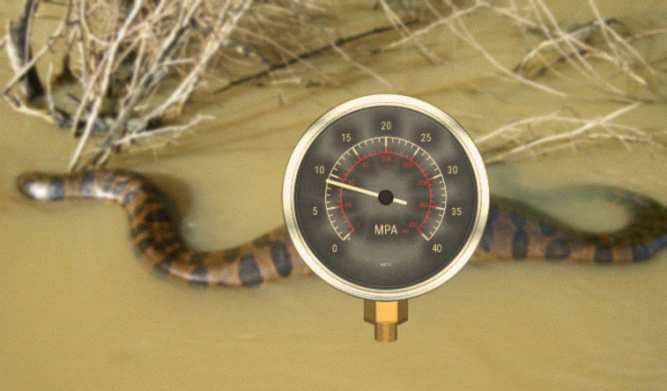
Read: 9,MPa
